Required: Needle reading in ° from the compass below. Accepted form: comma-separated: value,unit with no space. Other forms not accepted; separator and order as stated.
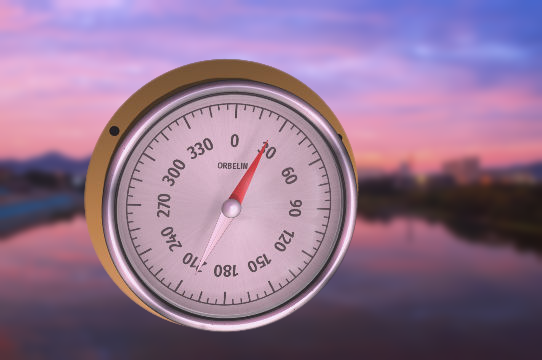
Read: 25,°
